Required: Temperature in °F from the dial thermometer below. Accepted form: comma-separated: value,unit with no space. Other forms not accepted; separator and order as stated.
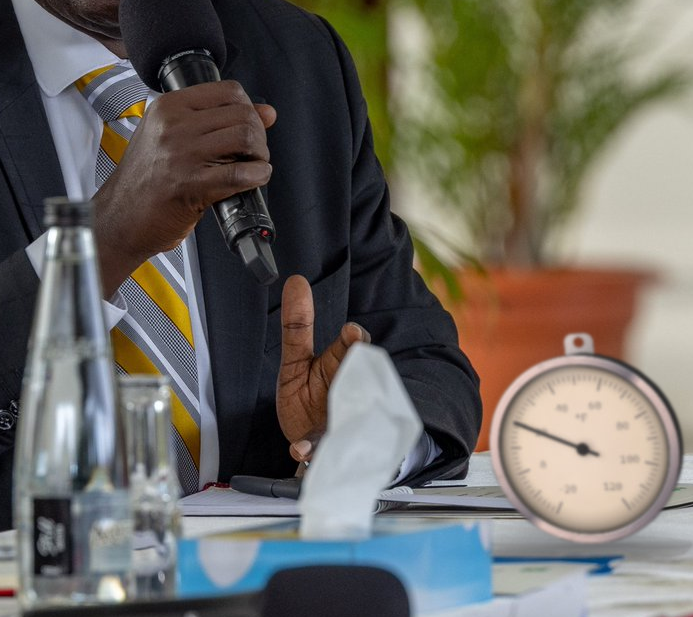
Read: 20,°F
